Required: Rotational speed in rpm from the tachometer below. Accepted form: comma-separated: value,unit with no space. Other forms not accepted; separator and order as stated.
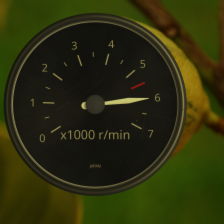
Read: 6000,rpm
